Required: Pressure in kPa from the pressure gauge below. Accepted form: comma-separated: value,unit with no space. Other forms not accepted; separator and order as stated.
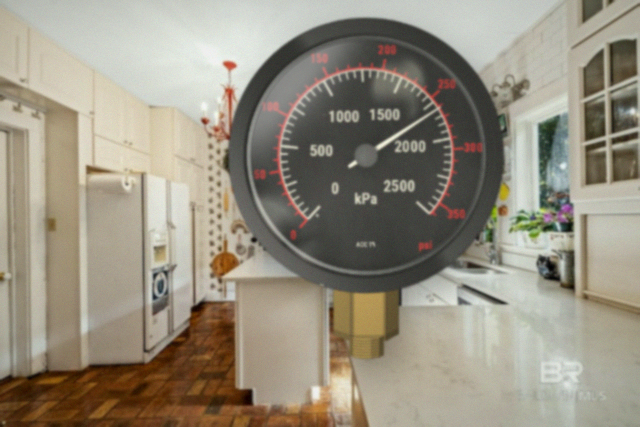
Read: 1800,kPa
